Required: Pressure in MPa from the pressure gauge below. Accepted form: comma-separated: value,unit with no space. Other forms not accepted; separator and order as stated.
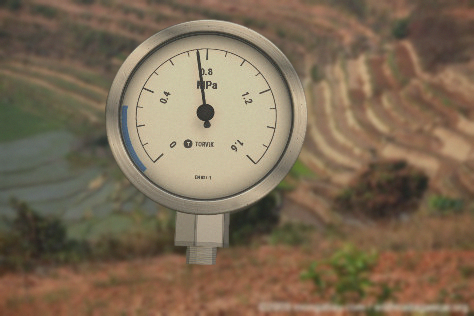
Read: 0.75,MPa
